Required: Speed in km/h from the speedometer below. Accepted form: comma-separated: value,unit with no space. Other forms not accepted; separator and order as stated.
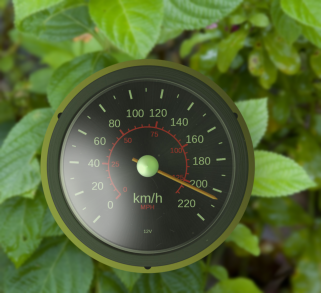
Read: 205,km/h
